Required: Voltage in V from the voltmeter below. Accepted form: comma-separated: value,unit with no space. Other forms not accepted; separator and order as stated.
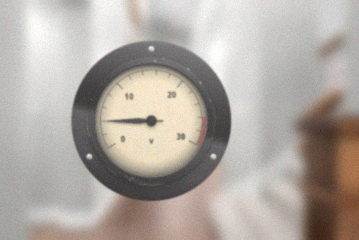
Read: 4,V
